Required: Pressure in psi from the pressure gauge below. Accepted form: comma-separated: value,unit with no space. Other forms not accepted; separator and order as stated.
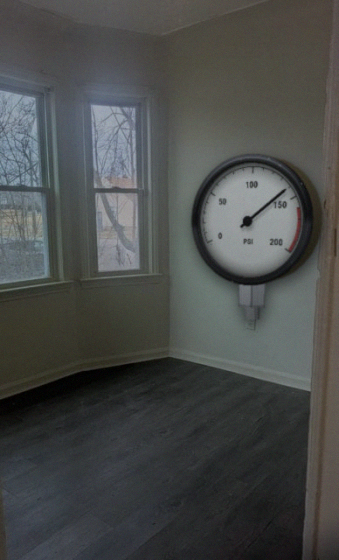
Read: 140,psi
